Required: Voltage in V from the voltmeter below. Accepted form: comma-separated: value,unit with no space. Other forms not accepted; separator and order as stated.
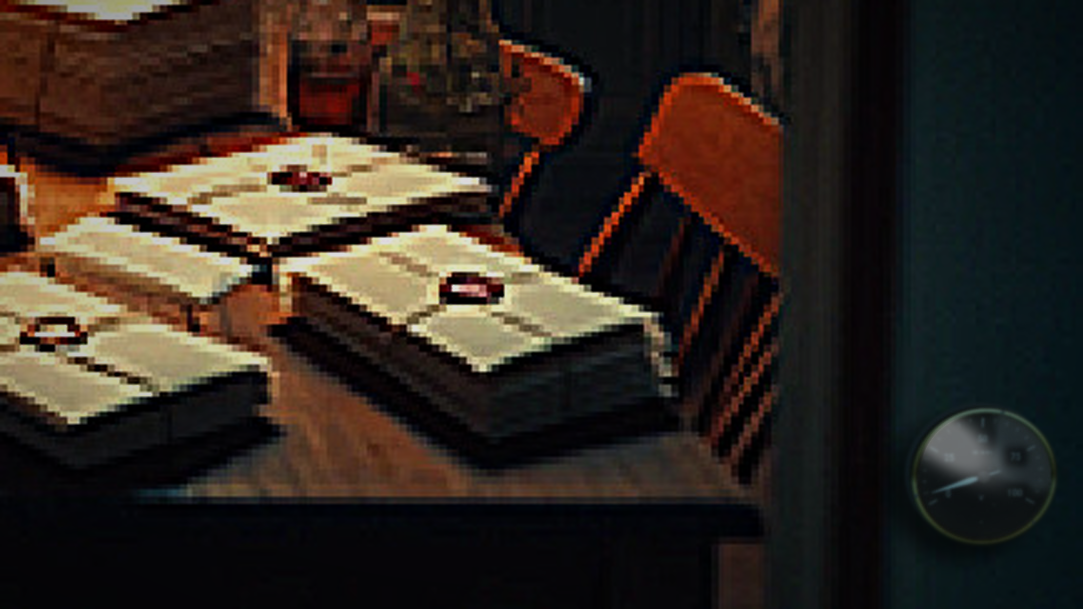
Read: 5,V
